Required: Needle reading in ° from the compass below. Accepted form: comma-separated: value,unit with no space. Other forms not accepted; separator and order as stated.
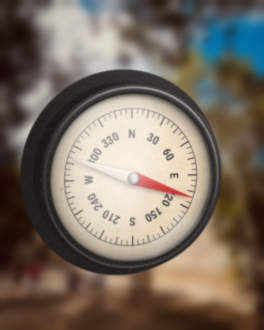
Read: 110,°
